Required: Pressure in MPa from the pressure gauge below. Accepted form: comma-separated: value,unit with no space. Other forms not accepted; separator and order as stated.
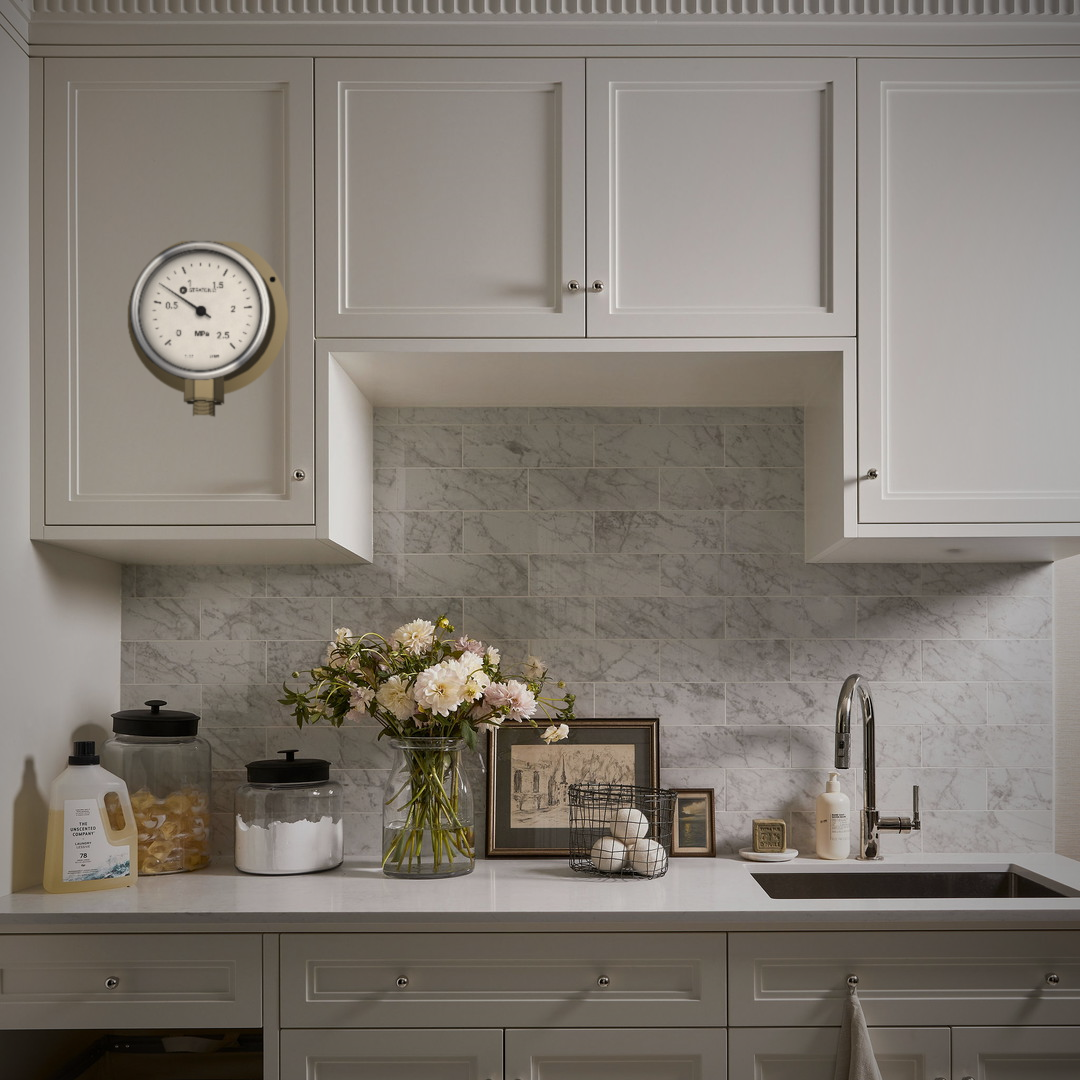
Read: 0.7,MPa
